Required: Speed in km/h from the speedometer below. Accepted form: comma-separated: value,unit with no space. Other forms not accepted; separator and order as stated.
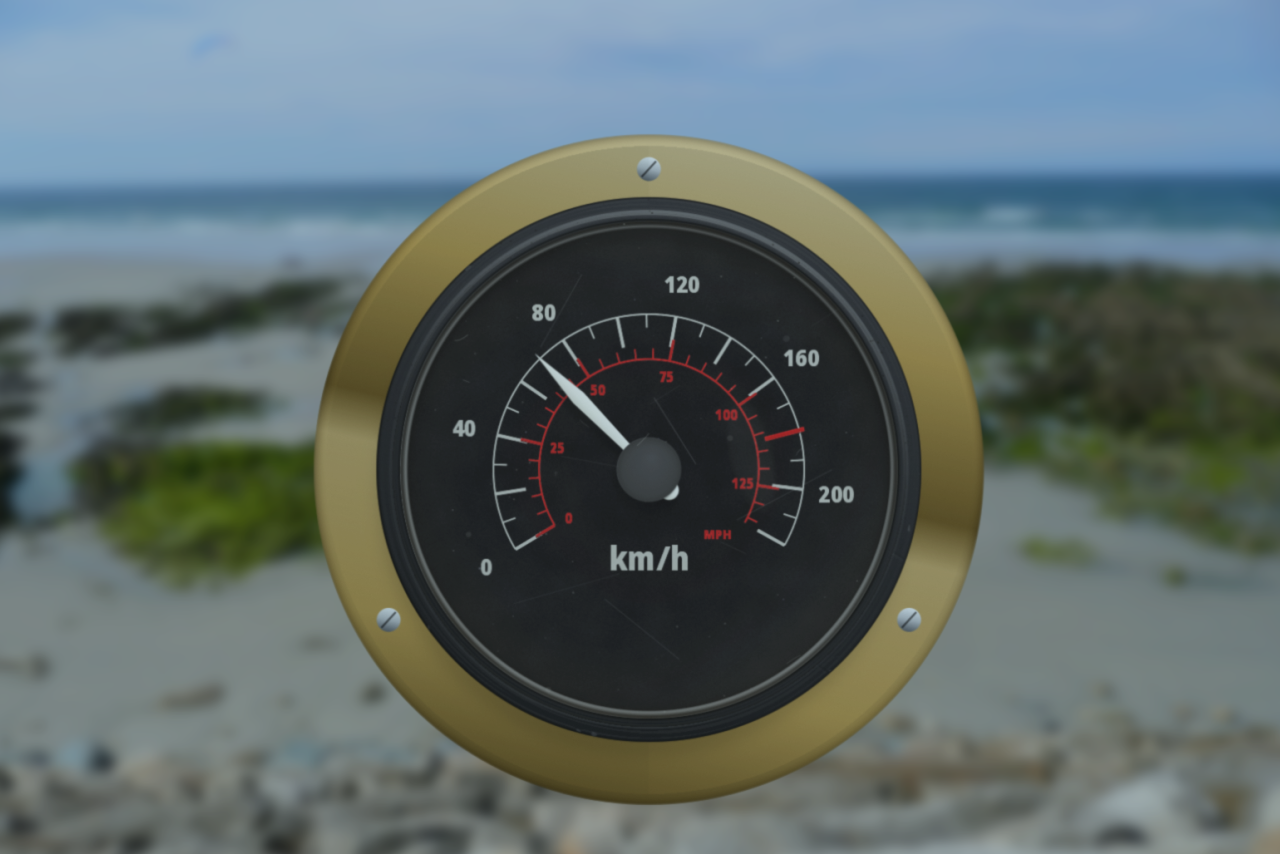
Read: 70,km/h
